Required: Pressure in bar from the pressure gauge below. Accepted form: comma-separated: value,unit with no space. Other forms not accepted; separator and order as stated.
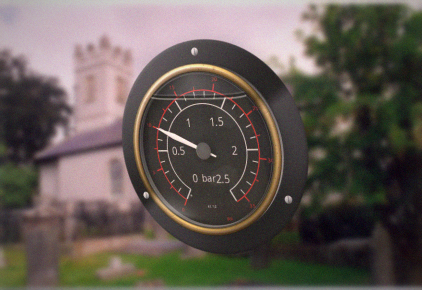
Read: 0.7,bar
